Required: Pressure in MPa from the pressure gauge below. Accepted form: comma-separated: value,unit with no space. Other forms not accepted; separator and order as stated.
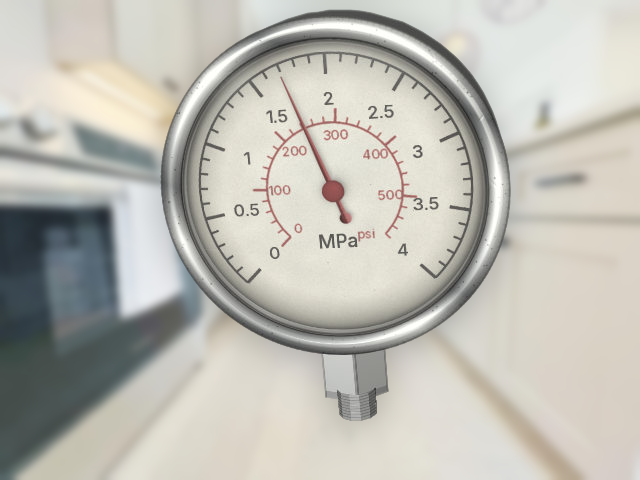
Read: 1.7,MPa
